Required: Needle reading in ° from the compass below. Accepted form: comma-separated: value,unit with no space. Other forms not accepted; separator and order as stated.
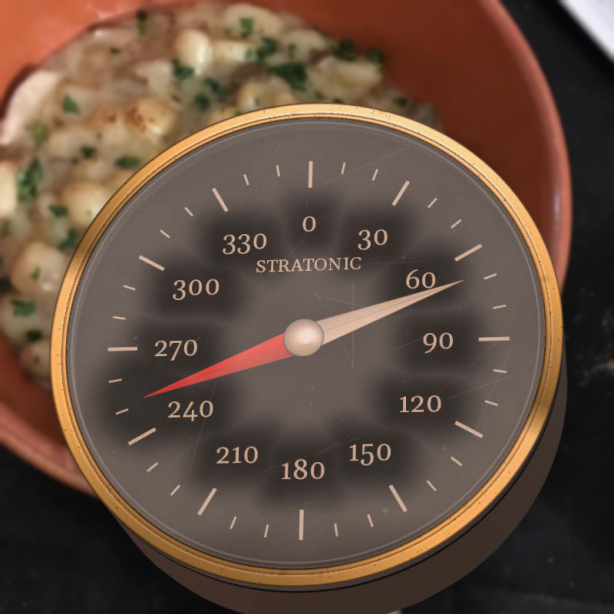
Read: 250,°
